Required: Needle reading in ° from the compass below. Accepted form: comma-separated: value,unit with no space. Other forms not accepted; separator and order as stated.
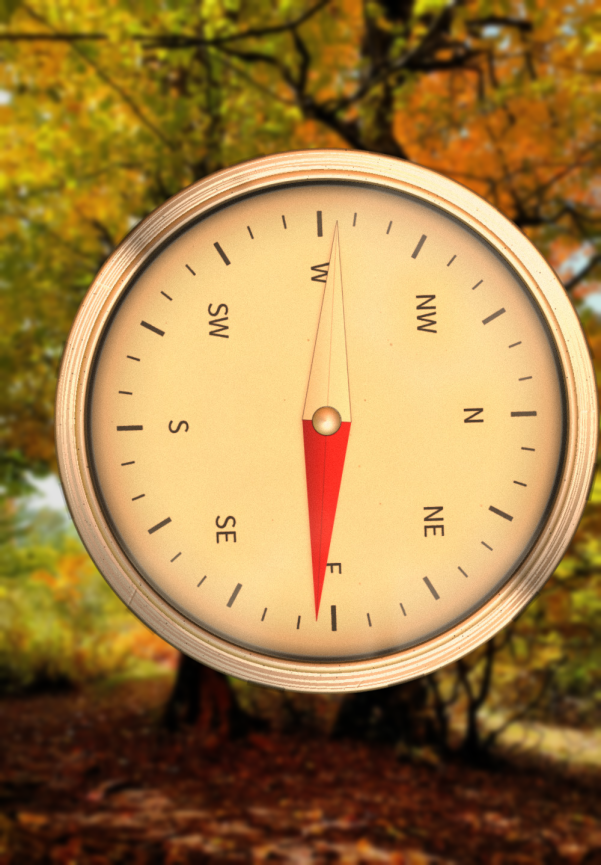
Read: 95,°
